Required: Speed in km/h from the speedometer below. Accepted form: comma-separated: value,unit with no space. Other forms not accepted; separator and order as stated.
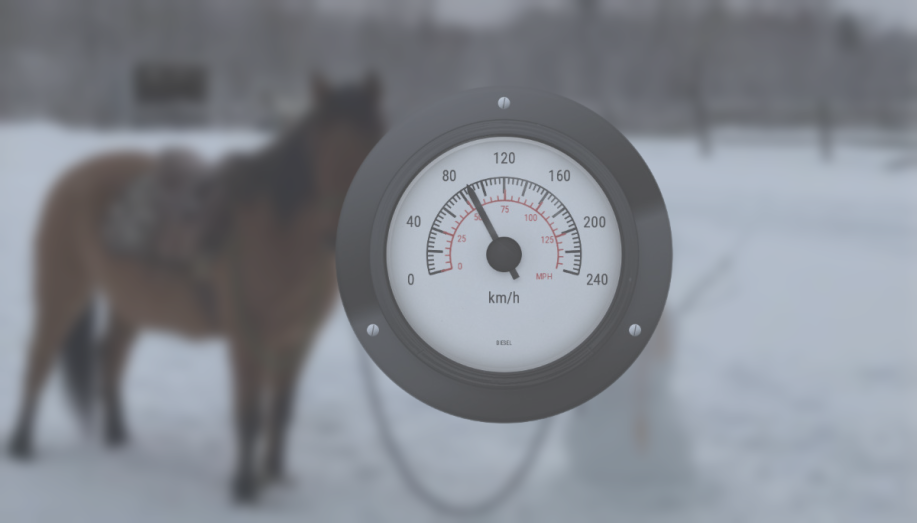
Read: 88,km/h
